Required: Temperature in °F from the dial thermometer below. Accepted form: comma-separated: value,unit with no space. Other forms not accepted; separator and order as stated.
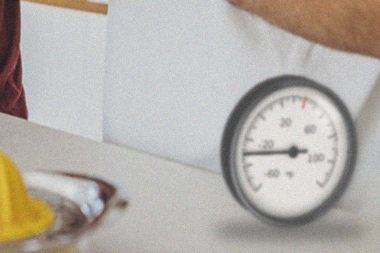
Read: -30,°F
